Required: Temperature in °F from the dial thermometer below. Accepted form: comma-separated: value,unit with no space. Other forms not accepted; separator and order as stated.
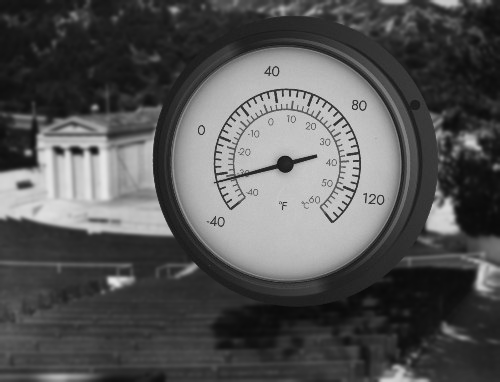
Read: -24,°F
